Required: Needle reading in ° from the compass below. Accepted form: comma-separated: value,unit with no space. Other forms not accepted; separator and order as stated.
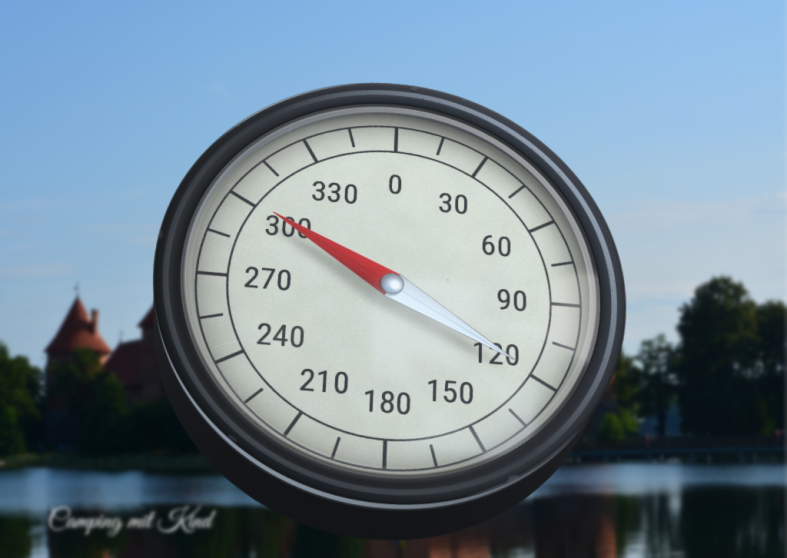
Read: 300,°
